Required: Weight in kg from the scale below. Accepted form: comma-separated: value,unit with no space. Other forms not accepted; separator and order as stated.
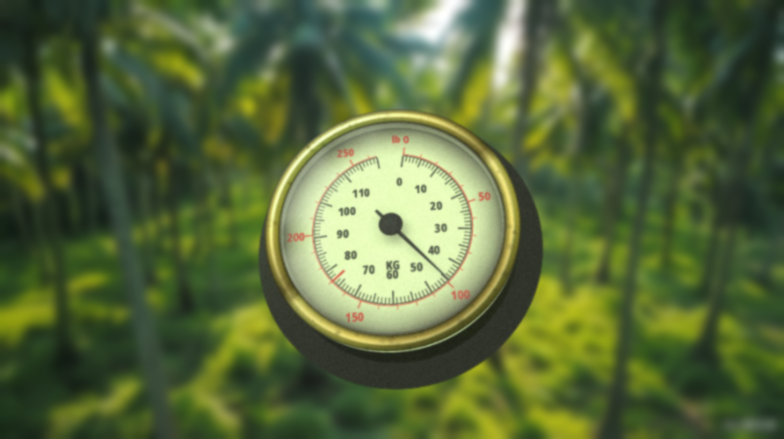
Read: 45,kg
